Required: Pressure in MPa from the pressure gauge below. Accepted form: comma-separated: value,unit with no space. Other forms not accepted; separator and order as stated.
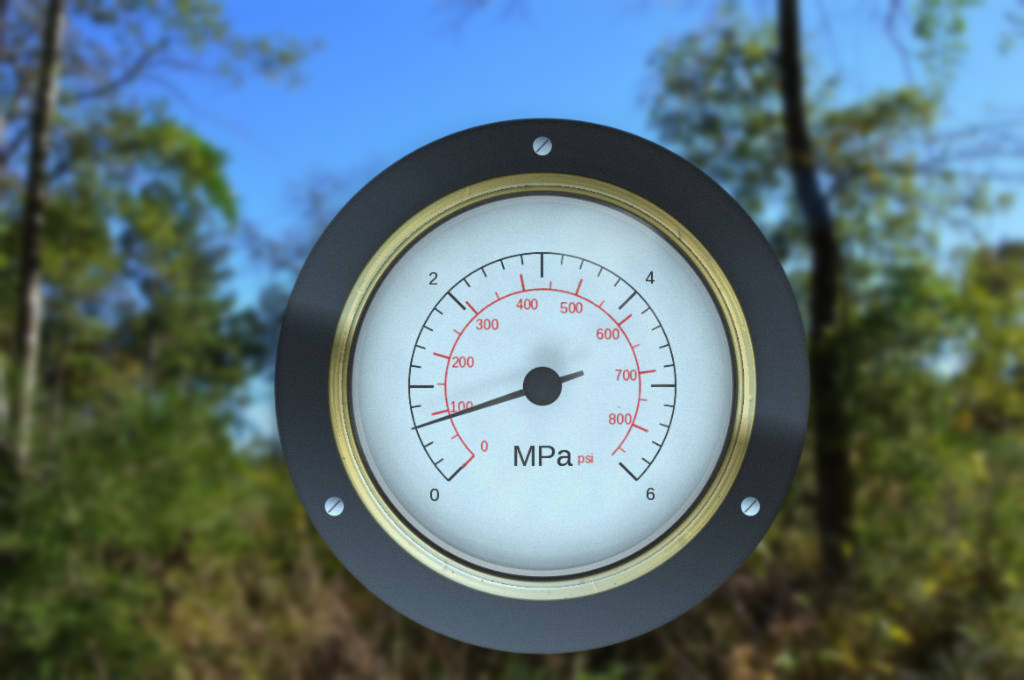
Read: 0.6,MPa
